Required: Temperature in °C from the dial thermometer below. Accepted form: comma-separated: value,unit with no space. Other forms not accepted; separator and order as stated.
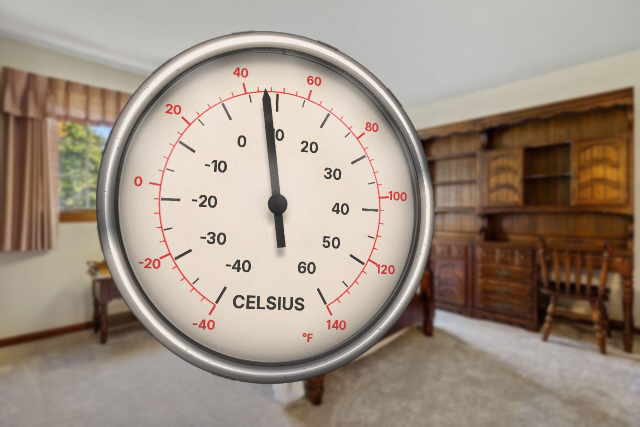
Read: 7.5,°C
